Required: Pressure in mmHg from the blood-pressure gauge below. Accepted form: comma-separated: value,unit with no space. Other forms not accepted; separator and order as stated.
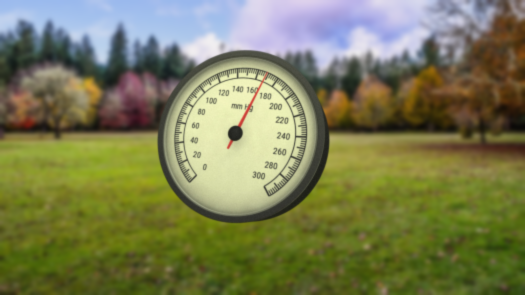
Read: 170,mmHg
